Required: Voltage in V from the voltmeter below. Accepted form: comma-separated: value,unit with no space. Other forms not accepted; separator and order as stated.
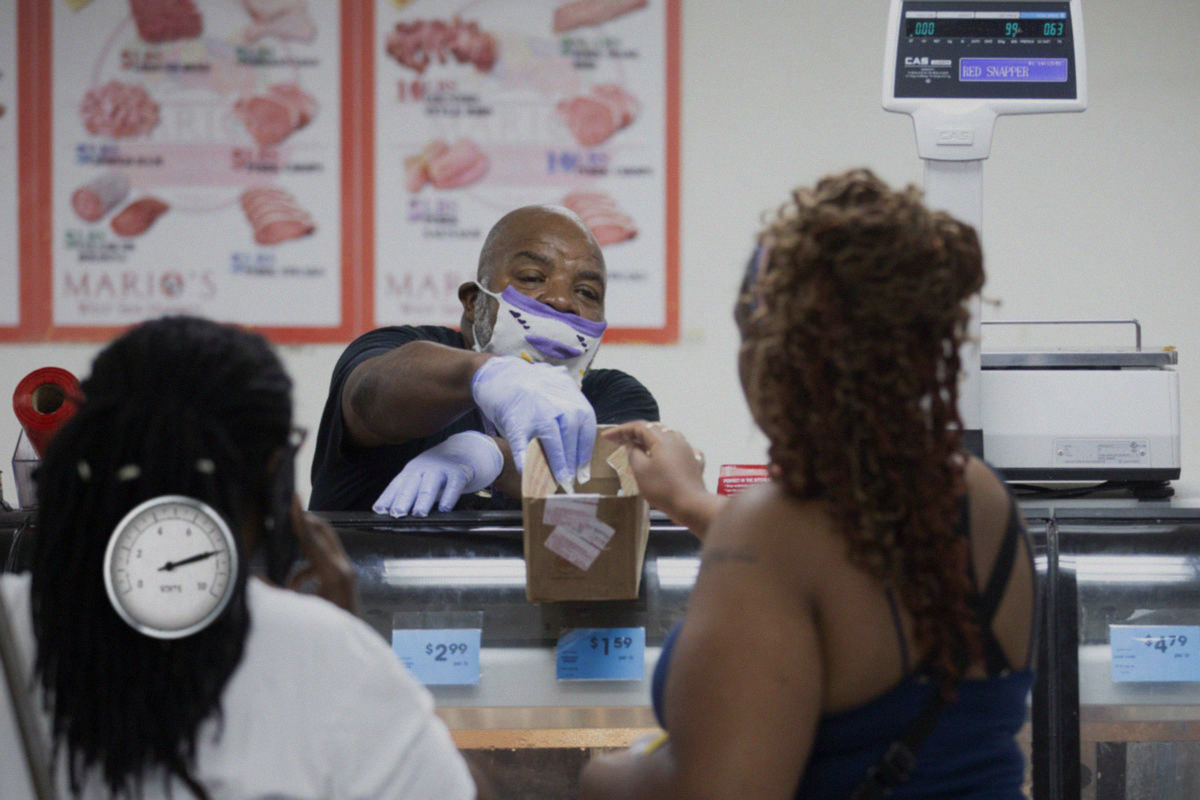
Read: 8,V
